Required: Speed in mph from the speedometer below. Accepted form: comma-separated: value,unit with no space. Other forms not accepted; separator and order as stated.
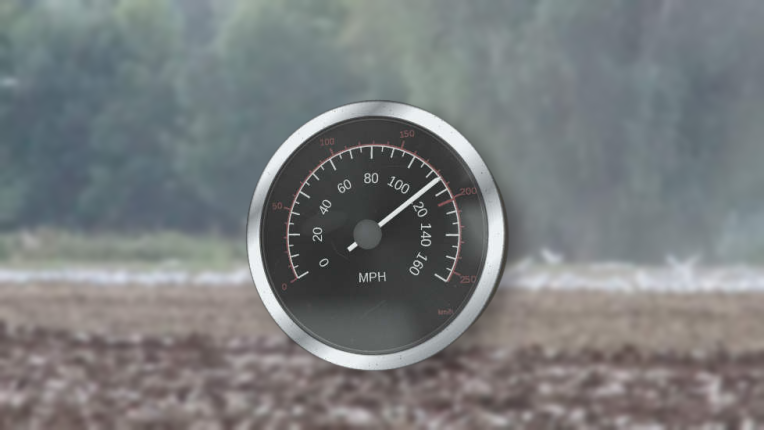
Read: 115,mph
